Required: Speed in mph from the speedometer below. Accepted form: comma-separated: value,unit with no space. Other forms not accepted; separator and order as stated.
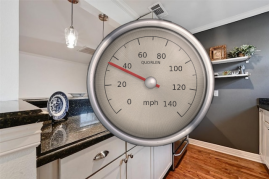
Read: 35,mph
